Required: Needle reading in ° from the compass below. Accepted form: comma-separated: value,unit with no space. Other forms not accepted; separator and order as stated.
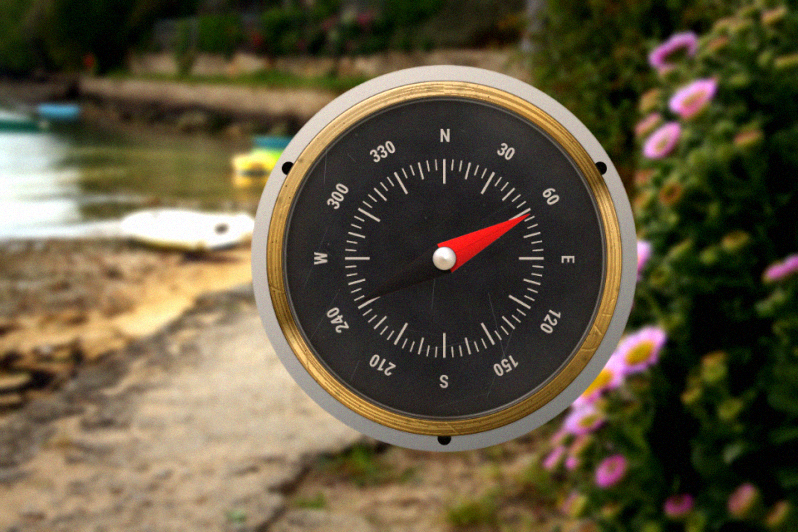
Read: 62.5,°
